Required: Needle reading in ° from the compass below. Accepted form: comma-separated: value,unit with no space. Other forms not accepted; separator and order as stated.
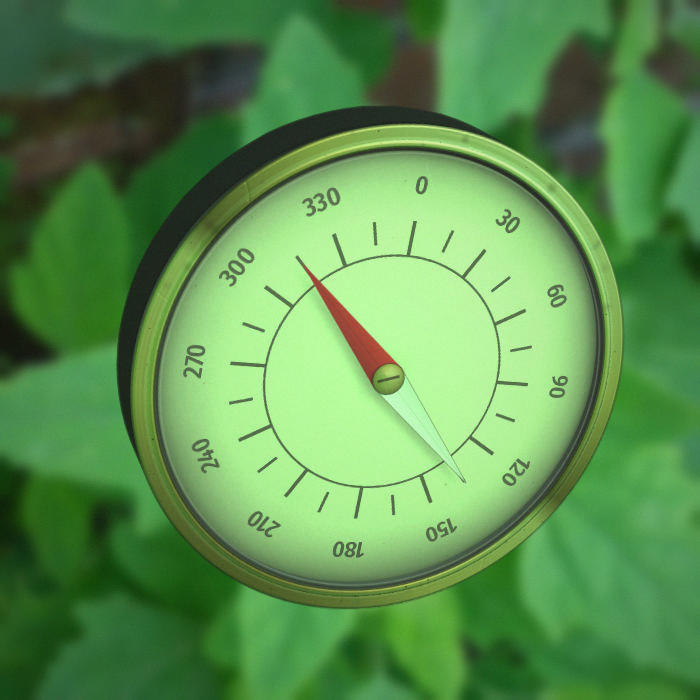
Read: 315,°
